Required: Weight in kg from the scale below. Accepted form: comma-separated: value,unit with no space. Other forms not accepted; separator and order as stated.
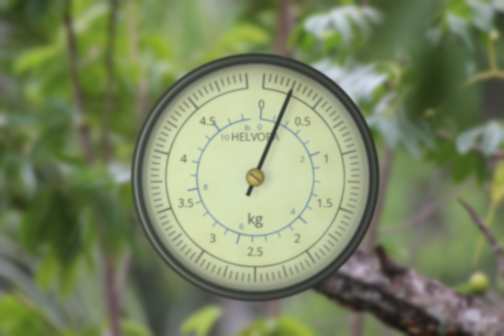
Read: 0.25,kg
